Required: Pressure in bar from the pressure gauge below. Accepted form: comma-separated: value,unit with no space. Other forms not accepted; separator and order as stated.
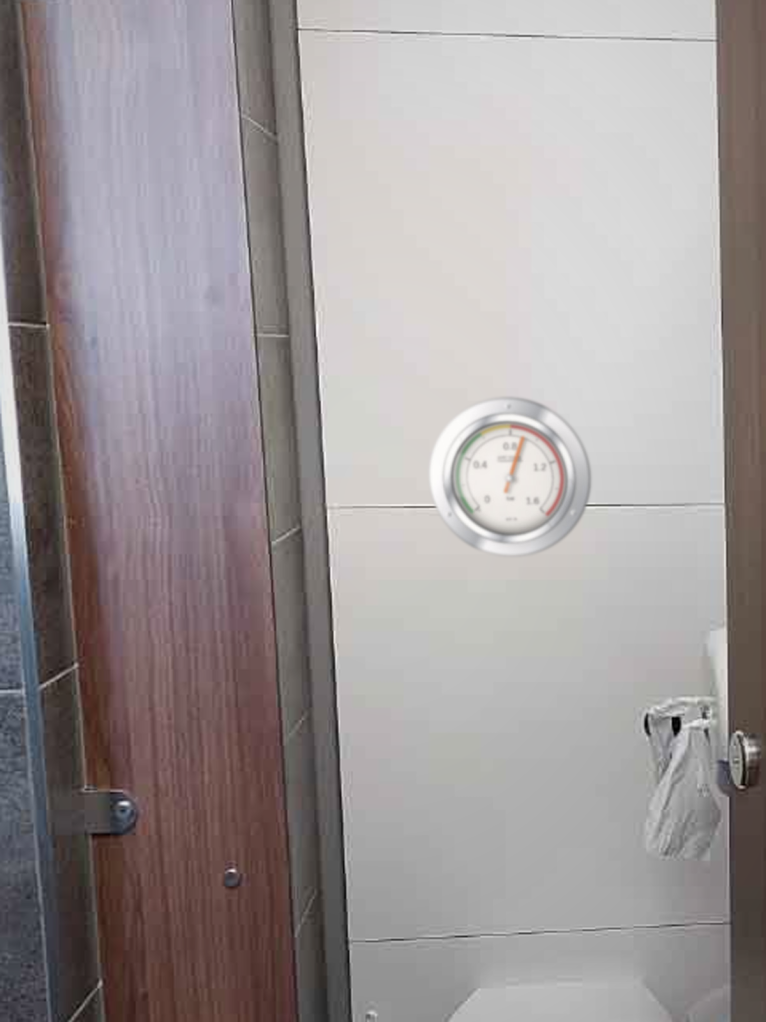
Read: 0.9,bar
